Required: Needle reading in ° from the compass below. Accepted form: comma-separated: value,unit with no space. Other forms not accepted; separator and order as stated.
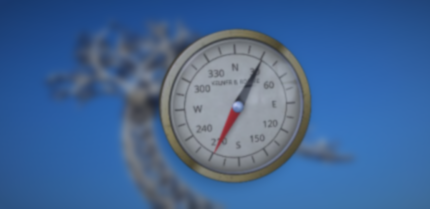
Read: 210,°
